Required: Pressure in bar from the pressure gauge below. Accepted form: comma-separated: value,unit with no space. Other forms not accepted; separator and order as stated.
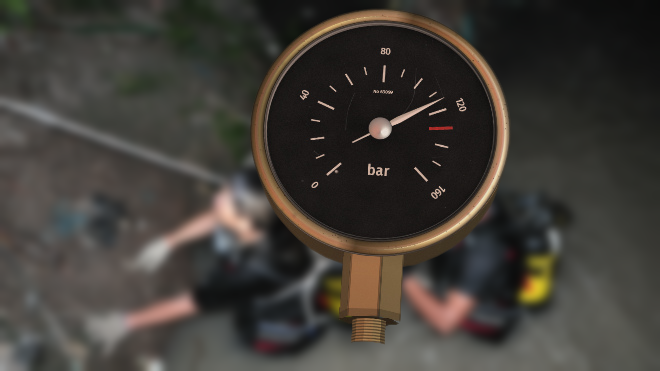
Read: 115,bar
